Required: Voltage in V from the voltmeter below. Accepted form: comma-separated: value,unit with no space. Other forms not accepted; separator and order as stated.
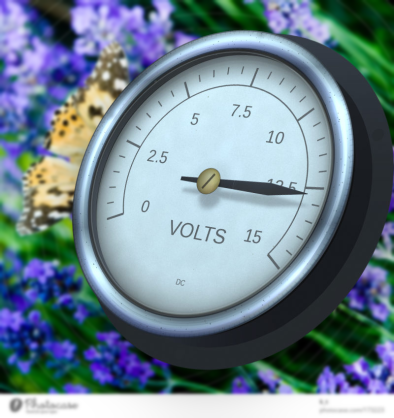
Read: 12.75,V
